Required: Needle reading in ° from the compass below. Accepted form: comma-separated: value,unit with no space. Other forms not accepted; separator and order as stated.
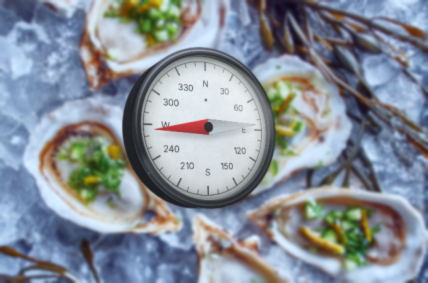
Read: 265,°
